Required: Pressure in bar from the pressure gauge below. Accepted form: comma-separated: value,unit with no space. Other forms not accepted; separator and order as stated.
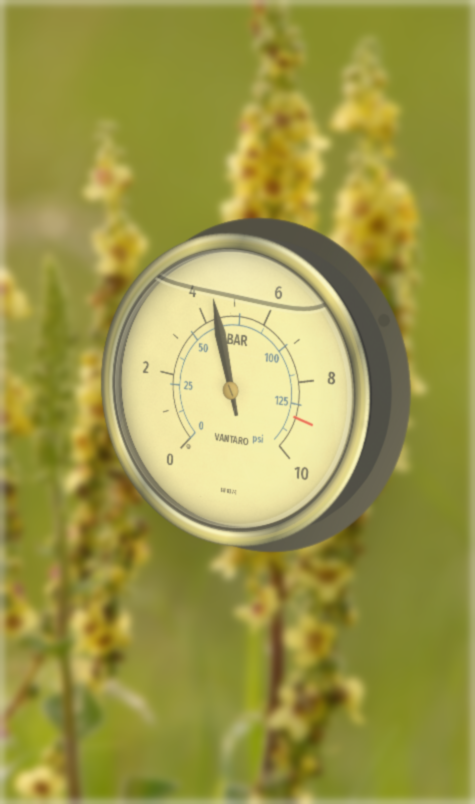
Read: 4.5,bar
